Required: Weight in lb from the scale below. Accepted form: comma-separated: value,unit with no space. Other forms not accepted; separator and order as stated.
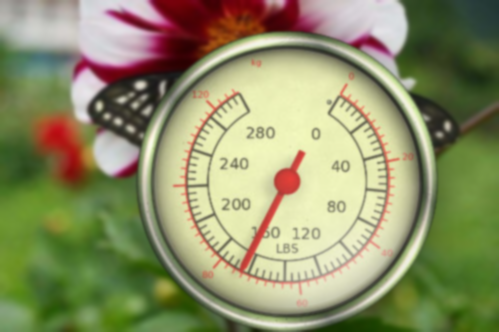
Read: 164,lb
